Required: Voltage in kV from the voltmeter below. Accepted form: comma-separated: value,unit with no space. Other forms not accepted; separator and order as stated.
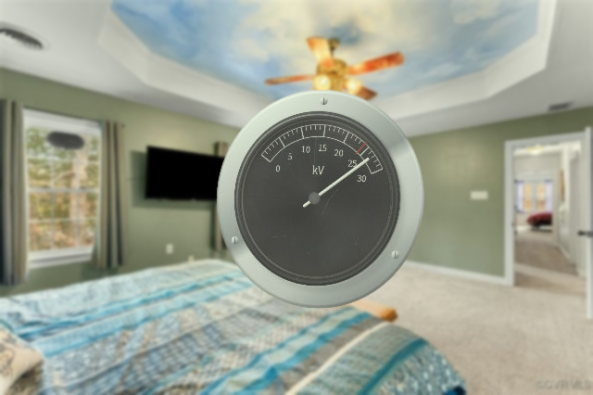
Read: 27,kV
